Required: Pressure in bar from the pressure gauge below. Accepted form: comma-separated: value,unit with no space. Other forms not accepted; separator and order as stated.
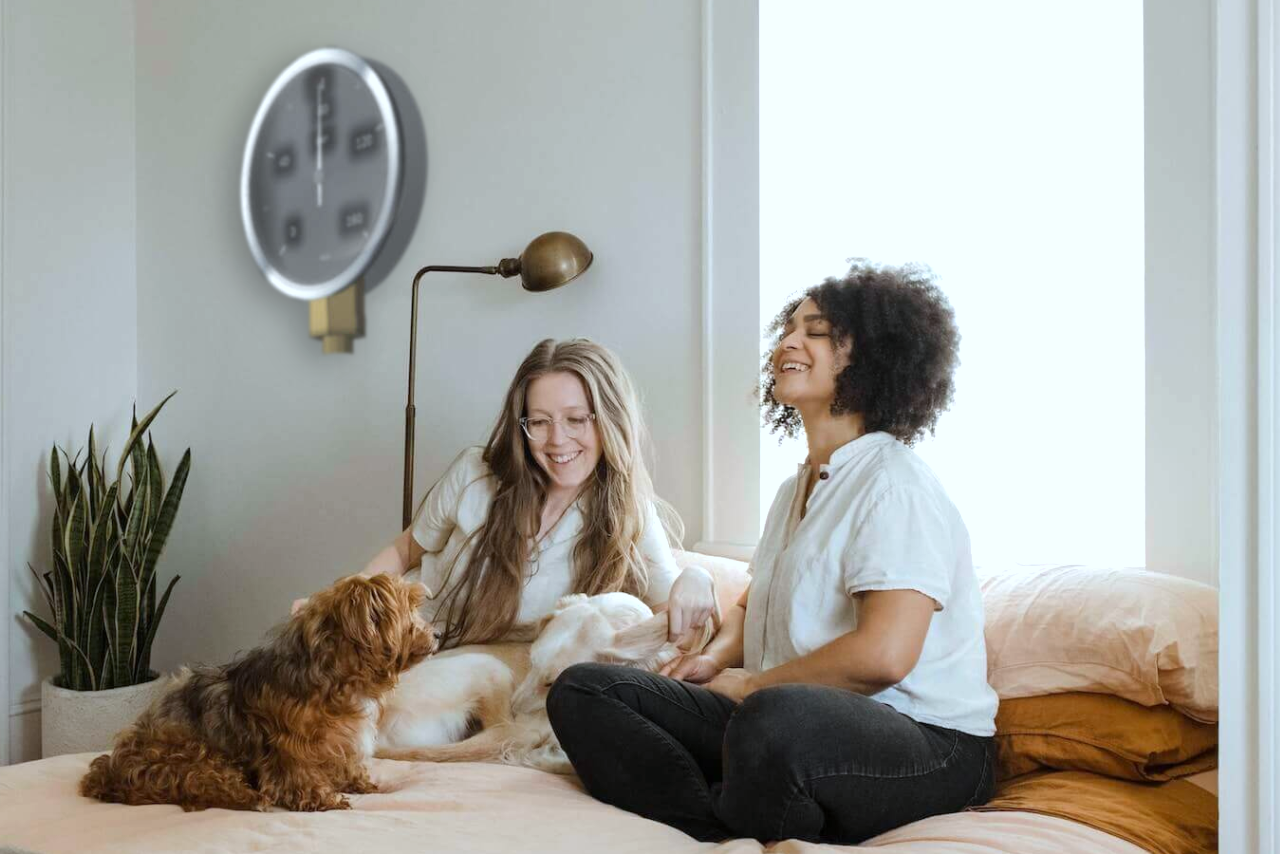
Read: 80,bar
